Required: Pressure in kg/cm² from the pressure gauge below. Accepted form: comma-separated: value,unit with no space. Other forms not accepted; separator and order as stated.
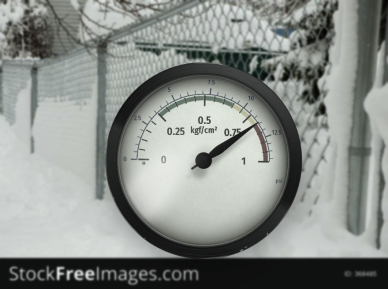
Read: 0.8,kg/cm²
